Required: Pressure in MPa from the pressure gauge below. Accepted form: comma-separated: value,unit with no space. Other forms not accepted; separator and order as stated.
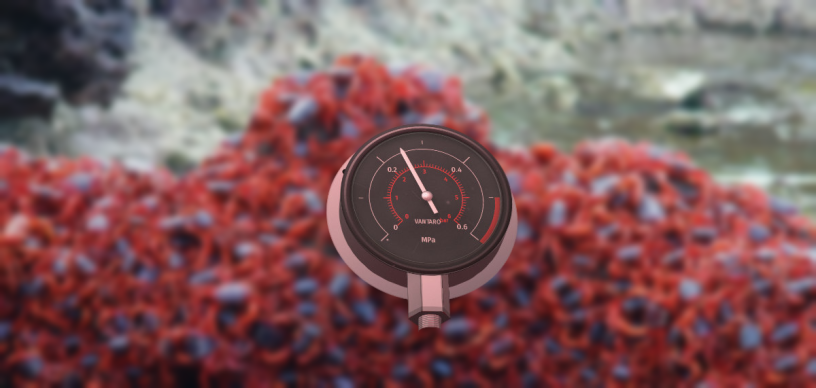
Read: 0.25,MPa
